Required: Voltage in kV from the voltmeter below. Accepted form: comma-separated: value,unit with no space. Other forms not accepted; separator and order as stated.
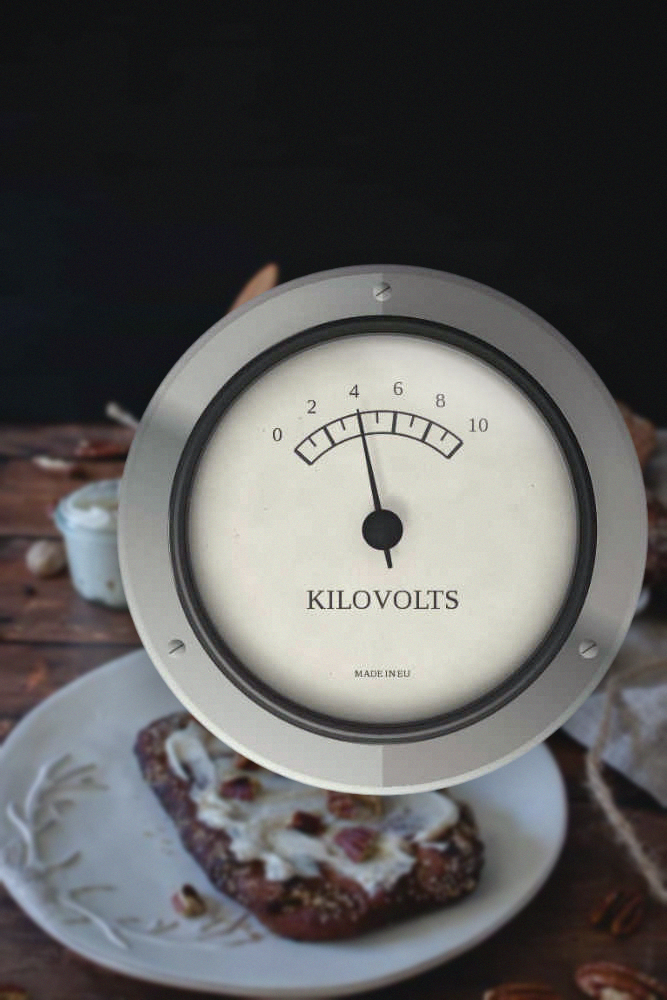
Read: 4,kV
